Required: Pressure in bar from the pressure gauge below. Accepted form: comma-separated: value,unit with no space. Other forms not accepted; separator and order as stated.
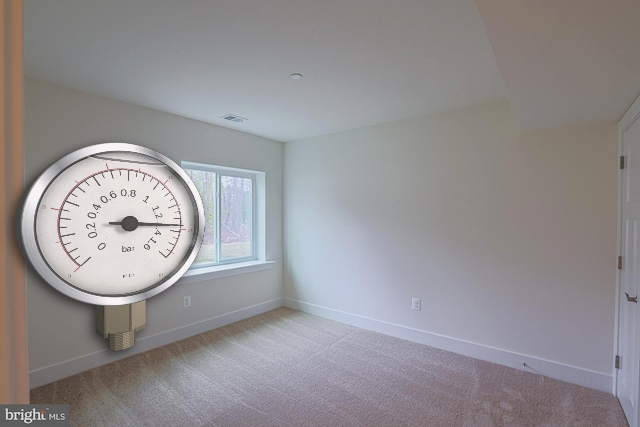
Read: 1.35,bar
